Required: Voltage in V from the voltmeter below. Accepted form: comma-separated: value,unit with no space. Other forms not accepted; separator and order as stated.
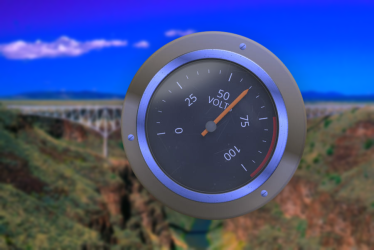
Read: 60,V
